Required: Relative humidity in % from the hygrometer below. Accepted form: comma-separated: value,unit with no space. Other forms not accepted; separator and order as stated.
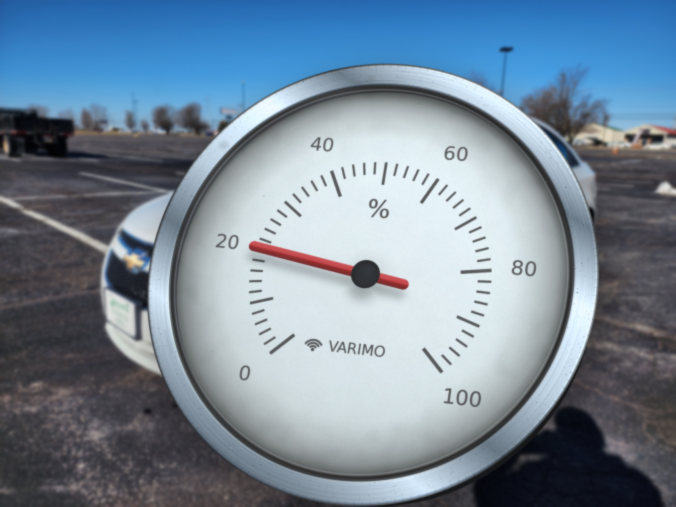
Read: 20,%
